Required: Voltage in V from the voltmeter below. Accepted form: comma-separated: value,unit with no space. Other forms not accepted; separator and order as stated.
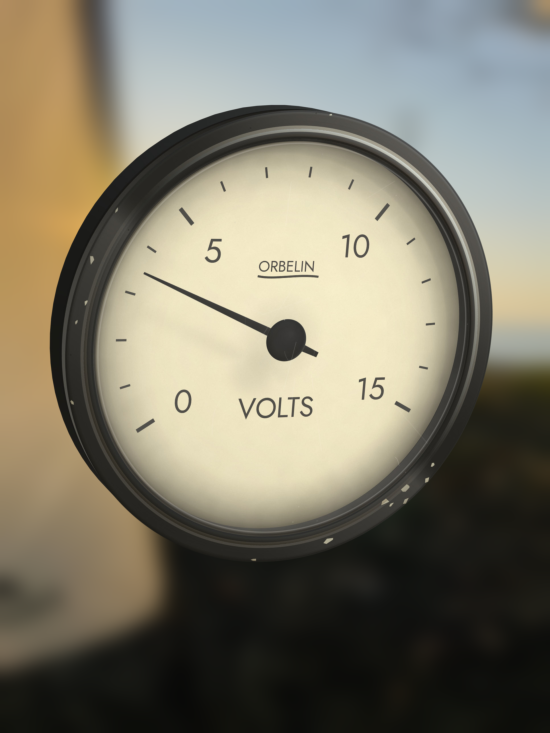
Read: 3.5,V
